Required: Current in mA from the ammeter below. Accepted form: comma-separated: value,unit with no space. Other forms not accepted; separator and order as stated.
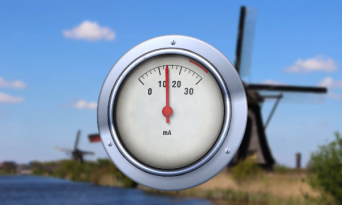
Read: 14,mA
